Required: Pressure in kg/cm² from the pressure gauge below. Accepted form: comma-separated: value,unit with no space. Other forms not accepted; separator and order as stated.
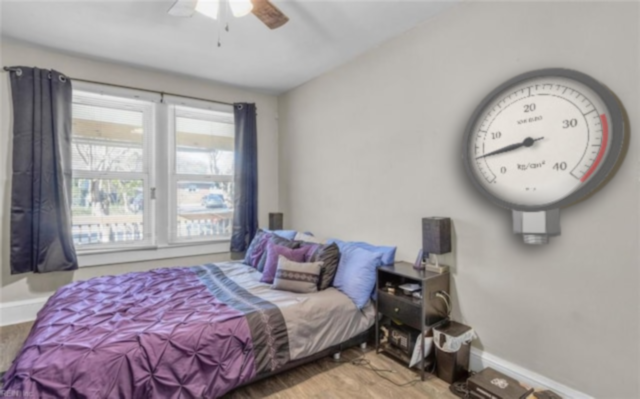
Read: 5,kg/cm²
